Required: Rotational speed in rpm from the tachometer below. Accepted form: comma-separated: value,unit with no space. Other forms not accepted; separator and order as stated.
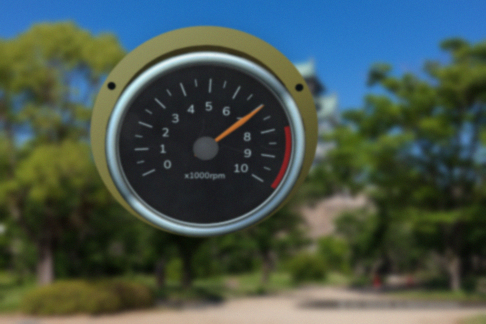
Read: 7000,rpm
